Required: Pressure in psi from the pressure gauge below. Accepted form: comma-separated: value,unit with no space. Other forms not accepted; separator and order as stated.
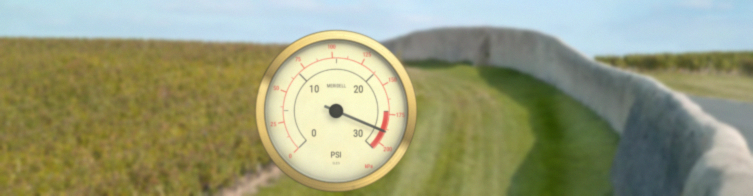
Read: 27.5,psi
